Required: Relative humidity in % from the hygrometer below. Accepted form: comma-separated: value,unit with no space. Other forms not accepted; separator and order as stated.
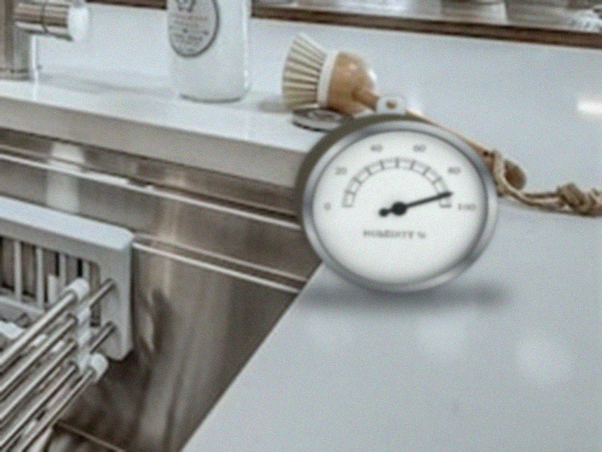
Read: 90,%
